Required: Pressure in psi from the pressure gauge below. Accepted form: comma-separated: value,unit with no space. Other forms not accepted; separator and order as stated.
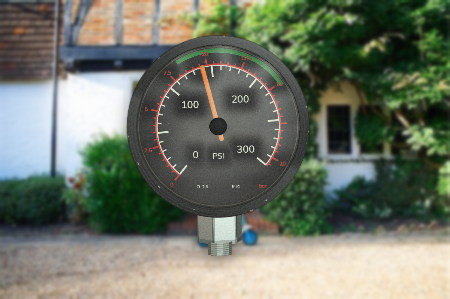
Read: 140,psi
